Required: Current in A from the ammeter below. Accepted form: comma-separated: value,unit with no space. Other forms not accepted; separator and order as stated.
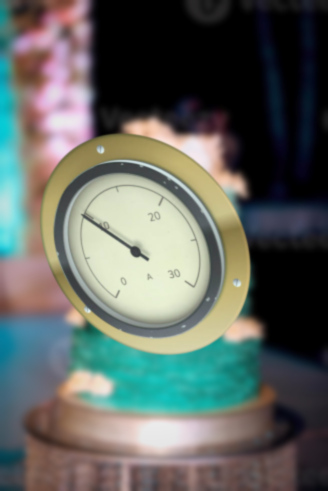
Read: 10,A
